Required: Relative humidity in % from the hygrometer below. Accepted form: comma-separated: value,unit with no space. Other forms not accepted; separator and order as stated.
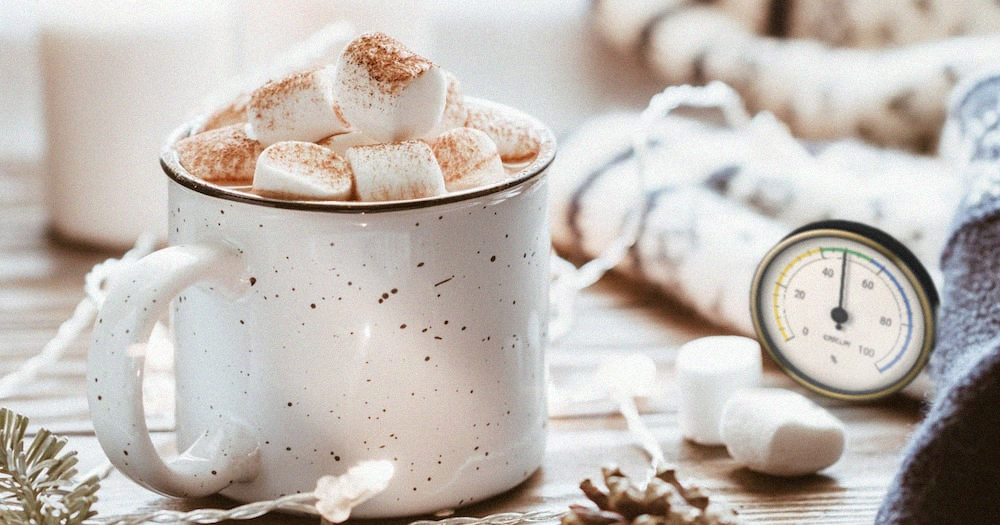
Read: 48,%
